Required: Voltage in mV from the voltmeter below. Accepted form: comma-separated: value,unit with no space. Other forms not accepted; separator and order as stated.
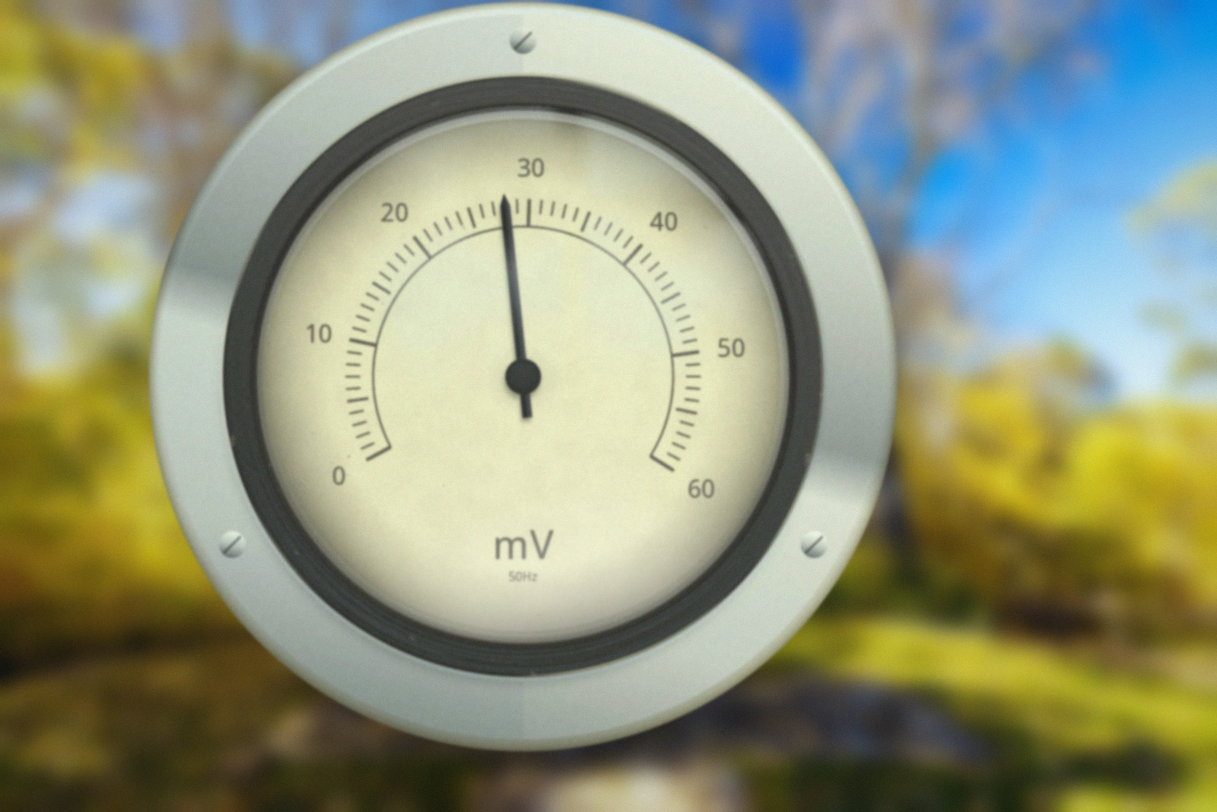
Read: 28,mV
